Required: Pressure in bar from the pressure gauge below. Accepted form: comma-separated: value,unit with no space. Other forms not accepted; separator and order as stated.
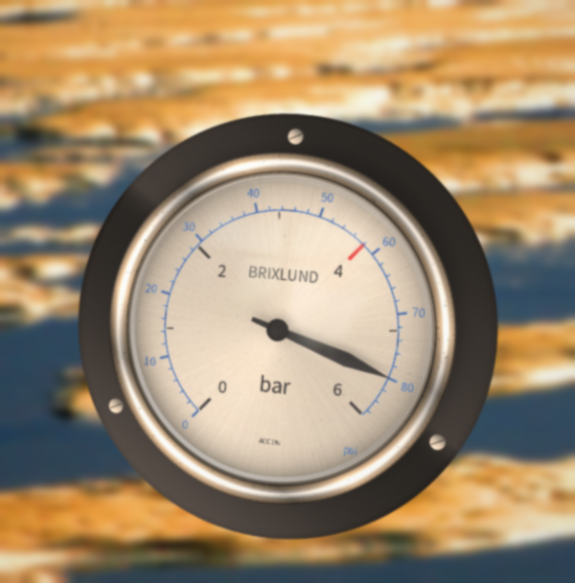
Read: 5.5,bar
